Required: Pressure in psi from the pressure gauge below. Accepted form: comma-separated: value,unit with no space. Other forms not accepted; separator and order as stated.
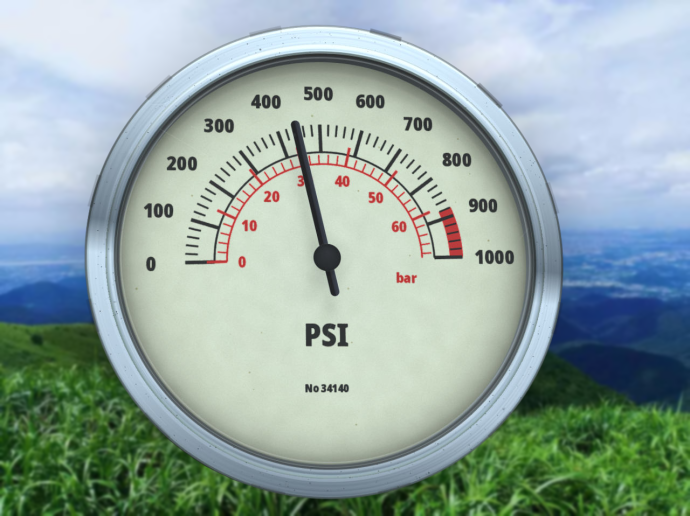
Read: 440,psi
